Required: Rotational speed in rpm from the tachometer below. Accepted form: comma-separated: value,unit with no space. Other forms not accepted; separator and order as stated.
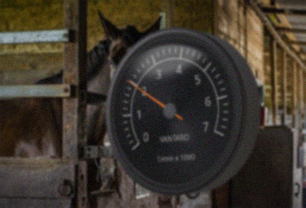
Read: 2000,rpm
